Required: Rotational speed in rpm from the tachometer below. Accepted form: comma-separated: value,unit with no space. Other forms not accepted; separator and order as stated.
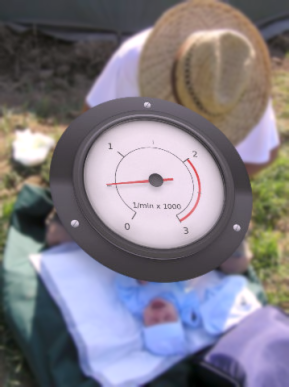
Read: 500,rpm
